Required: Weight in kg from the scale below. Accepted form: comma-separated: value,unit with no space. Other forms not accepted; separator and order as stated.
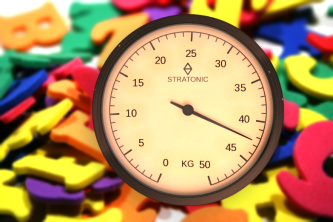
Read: 42.5,kg
